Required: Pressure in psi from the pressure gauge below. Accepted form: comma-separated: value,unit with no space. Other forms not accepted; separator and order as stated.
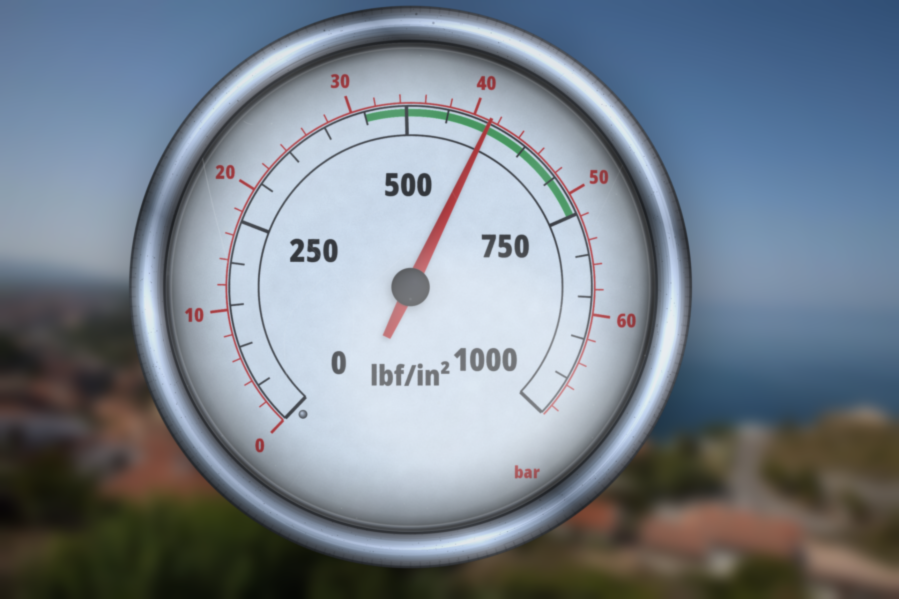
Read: 600,psi
